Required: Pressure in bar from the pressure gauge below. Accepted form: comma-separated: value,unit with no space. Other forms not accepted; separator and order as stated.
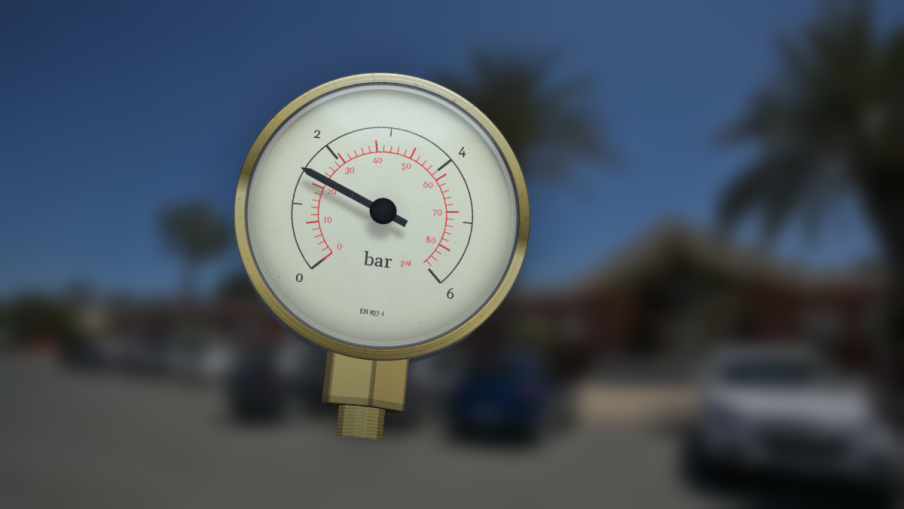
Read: 1.5,bar
